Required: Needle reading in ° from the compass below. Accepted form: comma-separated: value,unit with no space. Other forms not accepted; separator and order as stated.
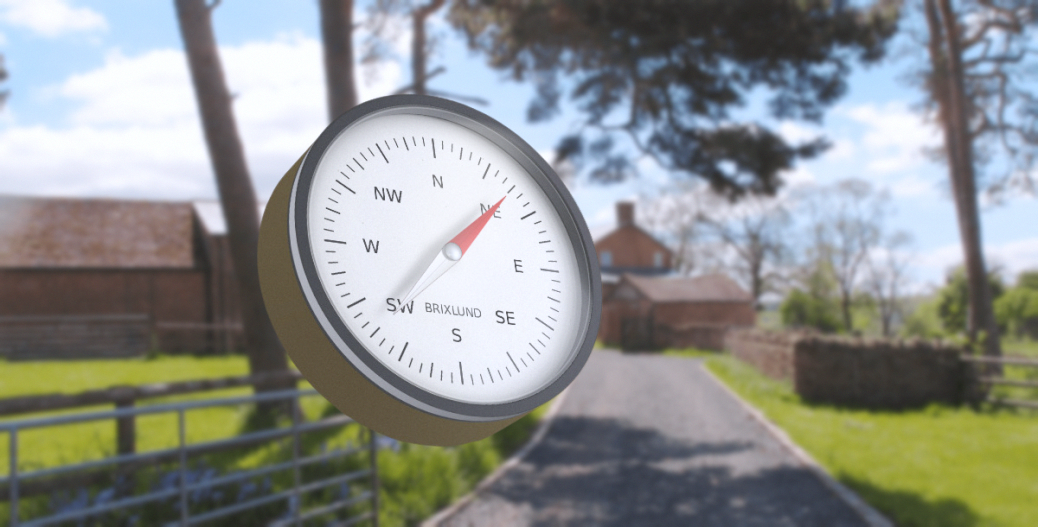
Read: 45,°
